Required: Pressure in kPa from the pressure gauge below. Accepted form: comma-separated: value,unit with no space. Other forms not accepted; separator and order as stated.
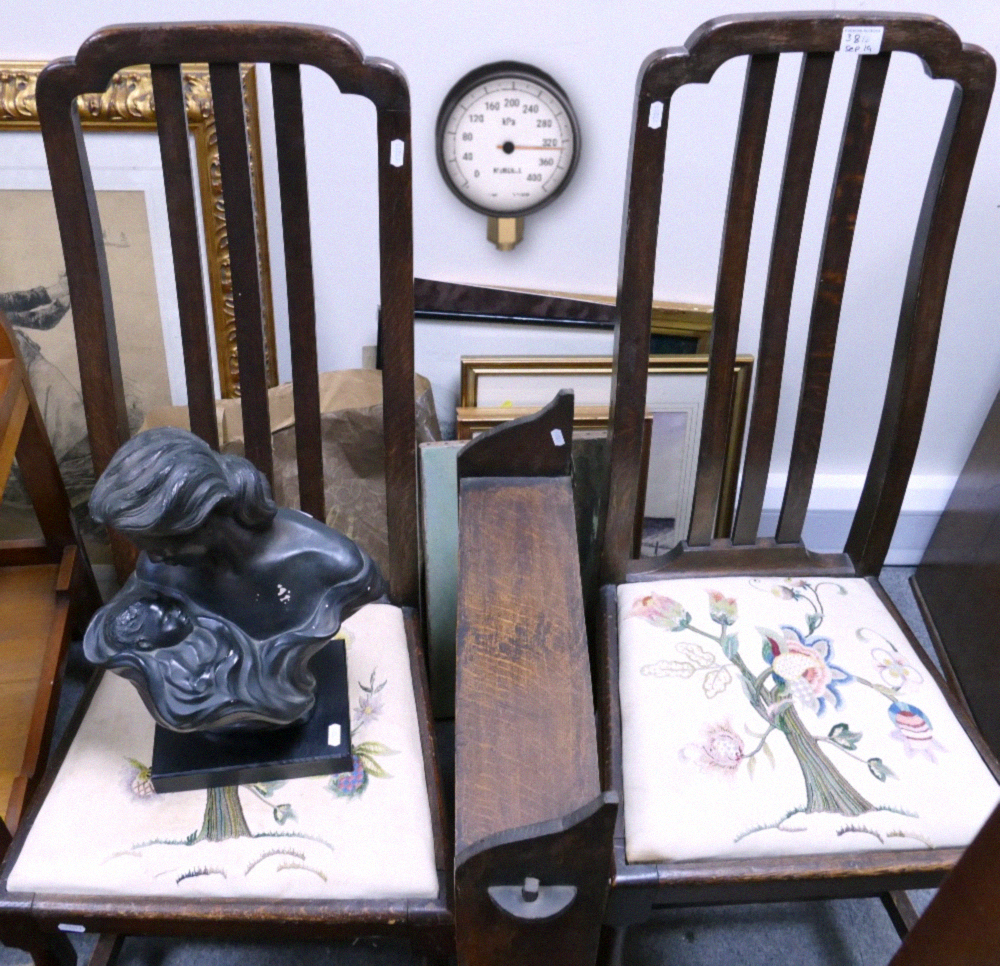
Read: 330,kPa
